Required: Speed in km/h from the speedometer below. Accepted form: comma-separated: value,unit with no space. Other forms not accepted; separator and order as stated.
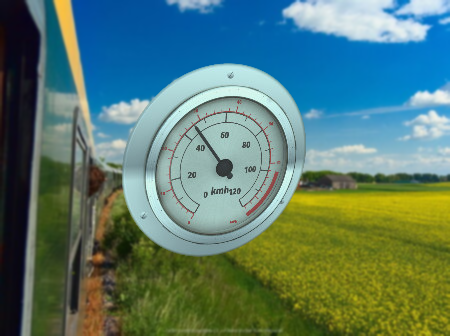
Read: 45,km/h
